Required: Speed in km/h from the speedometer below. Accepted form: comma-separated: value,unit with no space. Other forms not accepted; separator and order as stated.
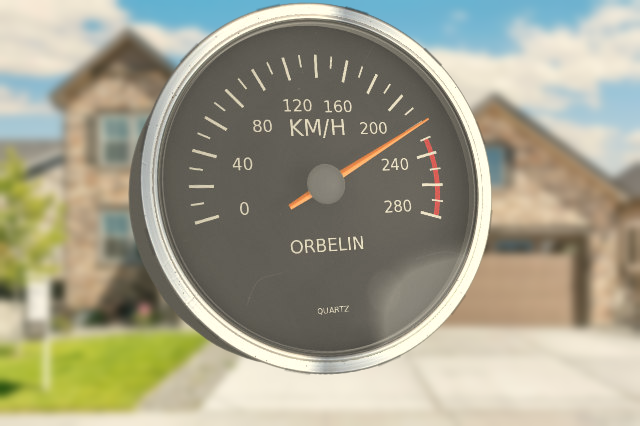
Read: 220,km/h
